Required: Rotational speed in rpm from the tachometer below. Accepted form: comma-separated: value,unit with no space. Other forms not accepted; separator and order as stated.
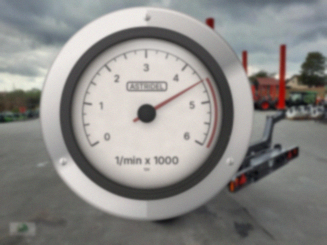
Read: 4500,rpm
